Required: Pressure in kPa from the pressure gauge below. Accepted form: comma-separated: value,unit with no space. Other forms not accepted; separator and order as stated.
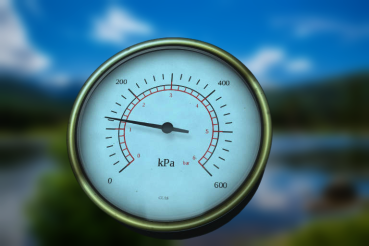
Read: 120,kPa
